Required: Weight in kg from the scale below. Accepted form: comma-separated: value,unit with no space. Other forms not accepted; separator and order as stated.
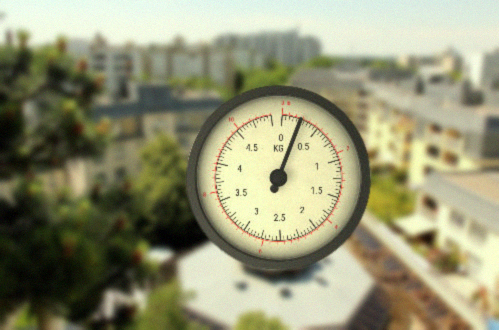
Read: 0.25,kg
